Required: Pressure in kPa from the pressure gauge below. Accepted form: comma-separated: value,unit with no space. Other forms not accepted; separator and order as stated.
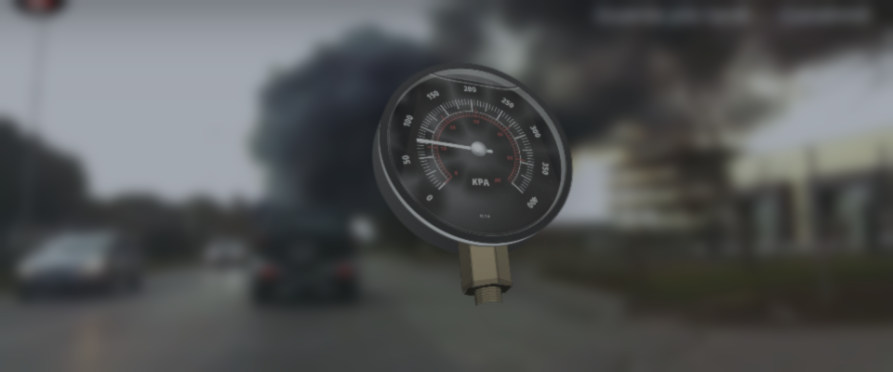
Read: 75,kPa
